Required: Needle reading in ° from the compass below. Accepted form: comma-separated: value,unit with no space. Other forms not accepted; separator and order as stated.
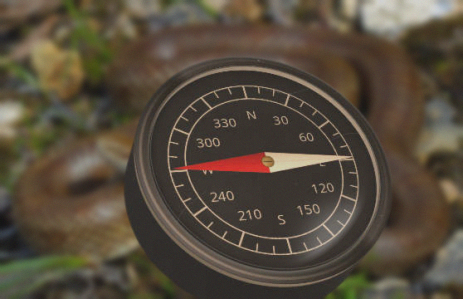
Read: 270,°
